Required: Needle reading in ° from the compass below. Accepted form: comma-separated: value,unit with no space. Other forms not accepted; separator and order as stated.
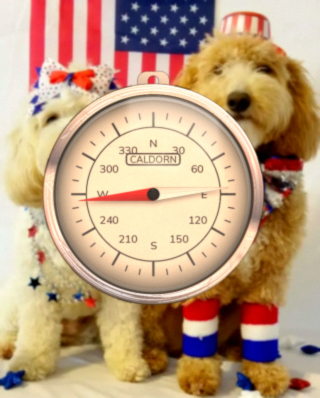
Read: 265,°
